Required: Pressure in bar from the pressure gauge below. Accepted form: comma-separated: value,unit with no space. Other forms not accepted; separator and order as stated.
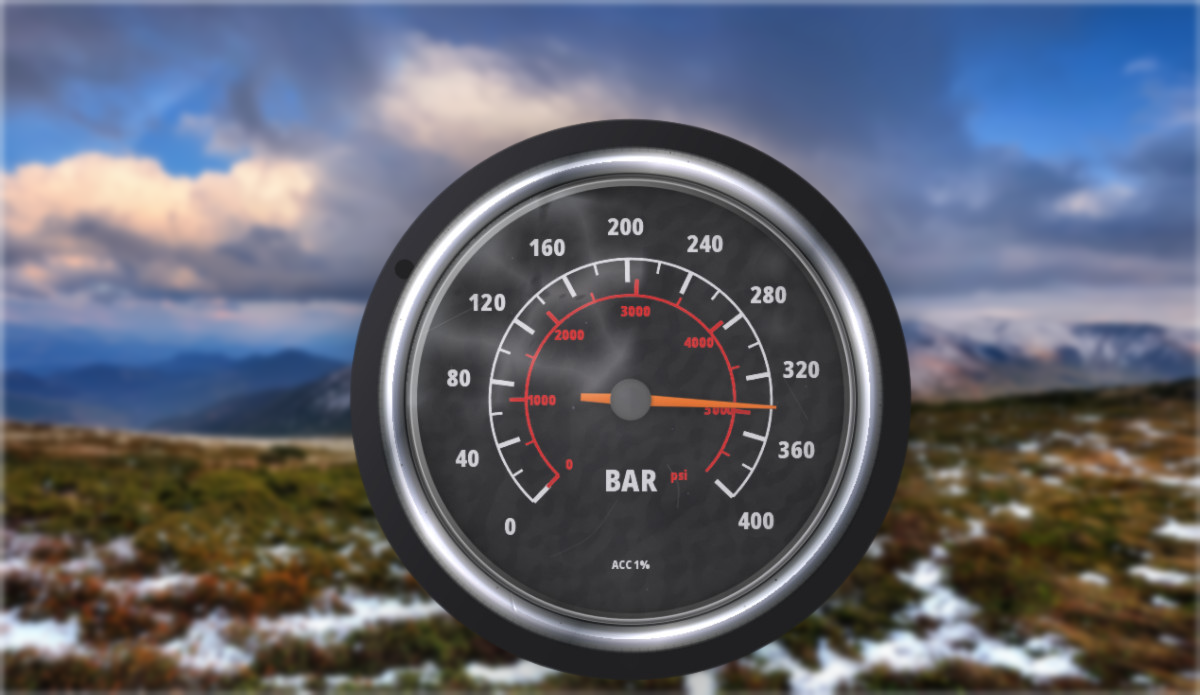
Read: 340,bar
